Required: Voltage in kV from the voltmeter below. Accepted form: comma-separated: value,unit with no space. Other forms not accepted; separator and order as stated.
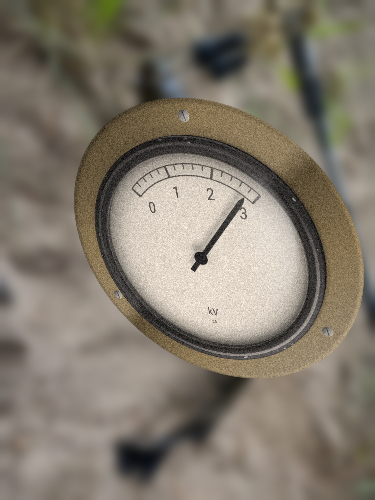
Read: 2.8,kV
